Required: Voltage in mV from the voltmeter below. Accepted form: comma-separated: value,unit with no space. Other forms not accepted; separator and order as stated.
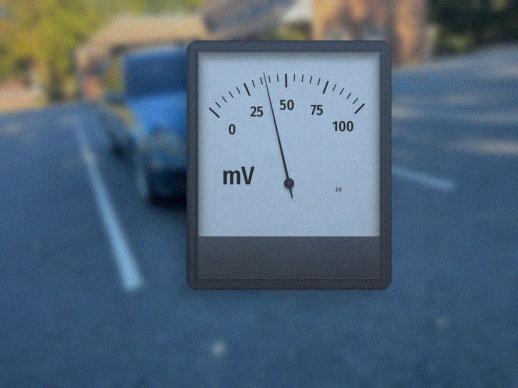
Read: 37.5,mV
